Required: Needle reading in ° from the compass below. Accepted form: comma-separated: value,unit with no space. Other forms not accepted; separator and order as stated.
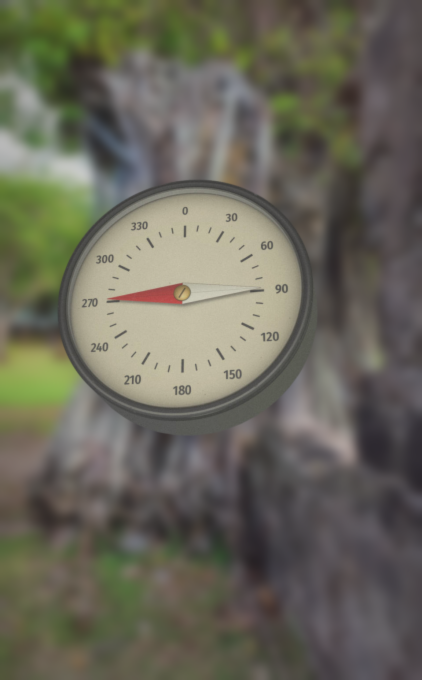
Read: 270,°
